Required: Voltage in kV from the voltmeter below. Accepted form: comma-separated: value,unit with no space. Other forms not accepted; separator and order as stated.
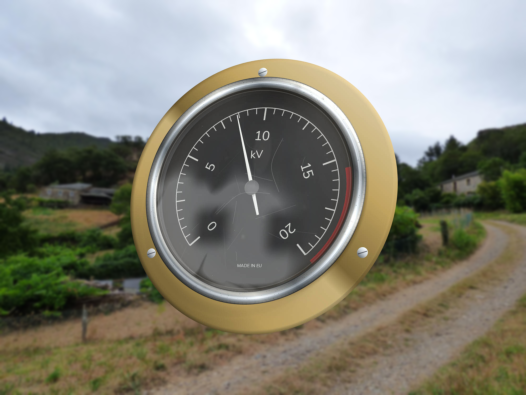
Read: 8.5,kV
